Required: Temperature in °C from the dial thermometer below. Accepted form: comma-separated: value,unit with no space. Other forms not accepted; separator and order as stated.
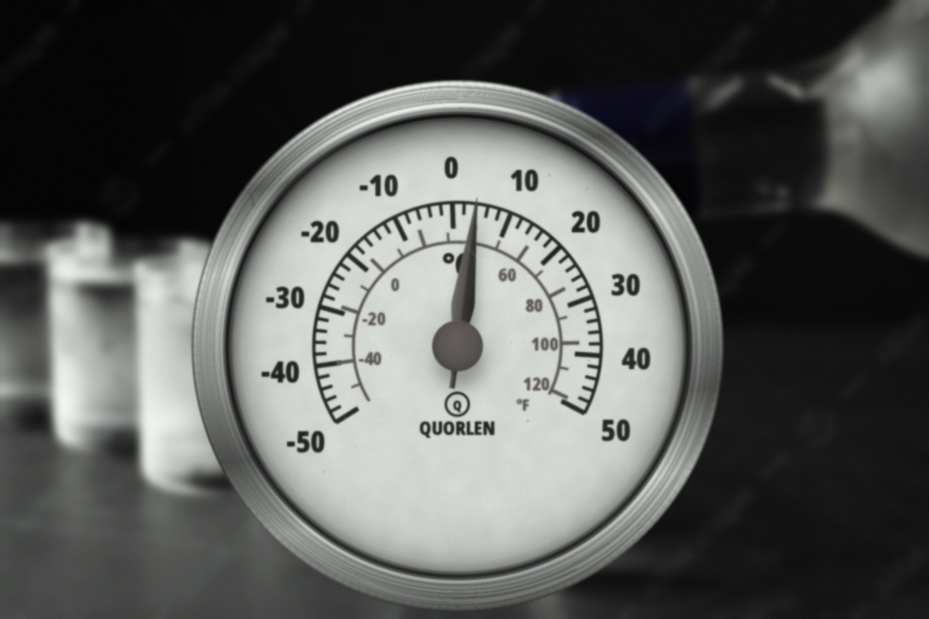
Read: 4,°C
